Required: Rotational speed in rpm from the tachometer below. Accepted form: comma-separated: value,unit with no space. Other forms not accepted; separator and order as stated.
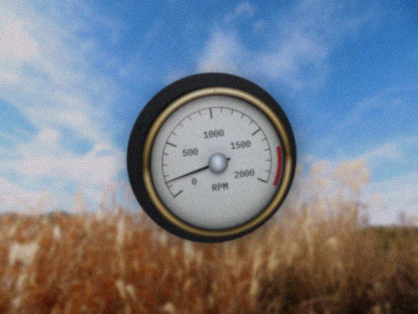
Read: 150,rpm
